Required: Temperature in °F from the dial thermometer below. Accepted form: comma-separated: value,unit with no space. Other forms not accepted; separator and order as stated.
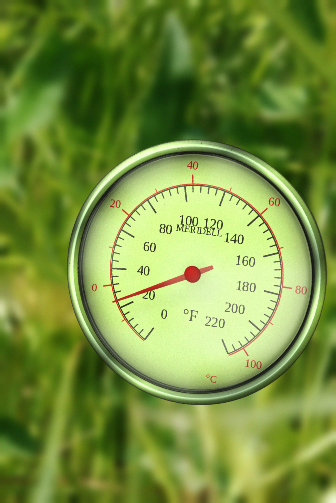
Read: 24,°F
